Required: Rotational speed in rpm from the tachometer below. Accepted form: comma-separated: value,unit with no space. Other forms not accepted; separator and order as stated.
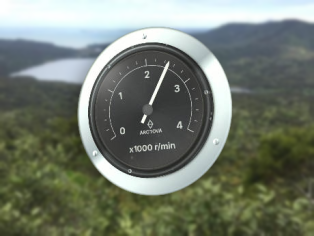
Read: 2500,rpm
